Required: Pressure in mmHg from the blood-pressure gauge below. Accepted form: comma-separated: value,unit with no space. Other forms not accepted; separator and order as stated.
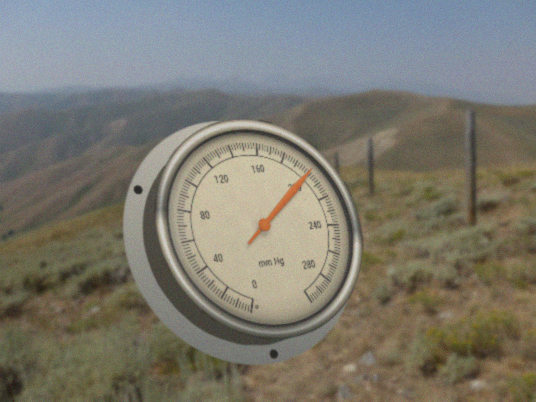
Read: 200,mmHg
